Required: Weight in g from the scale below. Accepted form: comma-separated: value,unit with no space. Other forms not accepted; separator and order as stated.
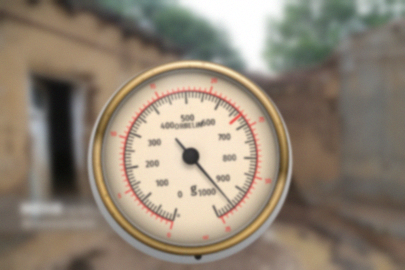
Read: 950,g
